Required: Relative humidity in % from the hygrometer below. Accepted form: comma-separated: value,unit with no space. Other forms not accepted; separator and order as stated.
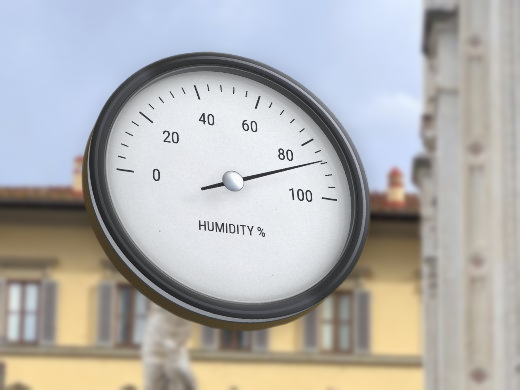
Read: 88,%
